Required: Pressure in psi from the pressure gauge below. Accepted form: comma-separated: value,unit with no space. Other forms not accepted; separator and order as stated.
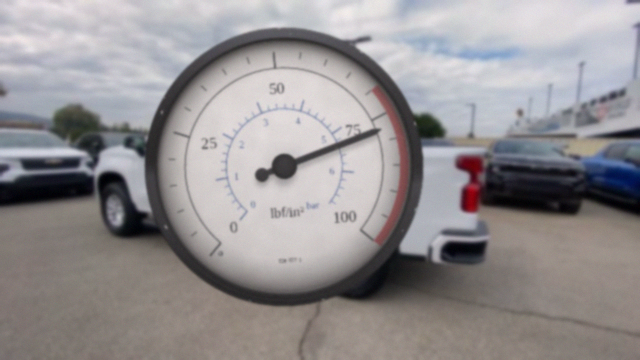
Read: 77.5,psi
